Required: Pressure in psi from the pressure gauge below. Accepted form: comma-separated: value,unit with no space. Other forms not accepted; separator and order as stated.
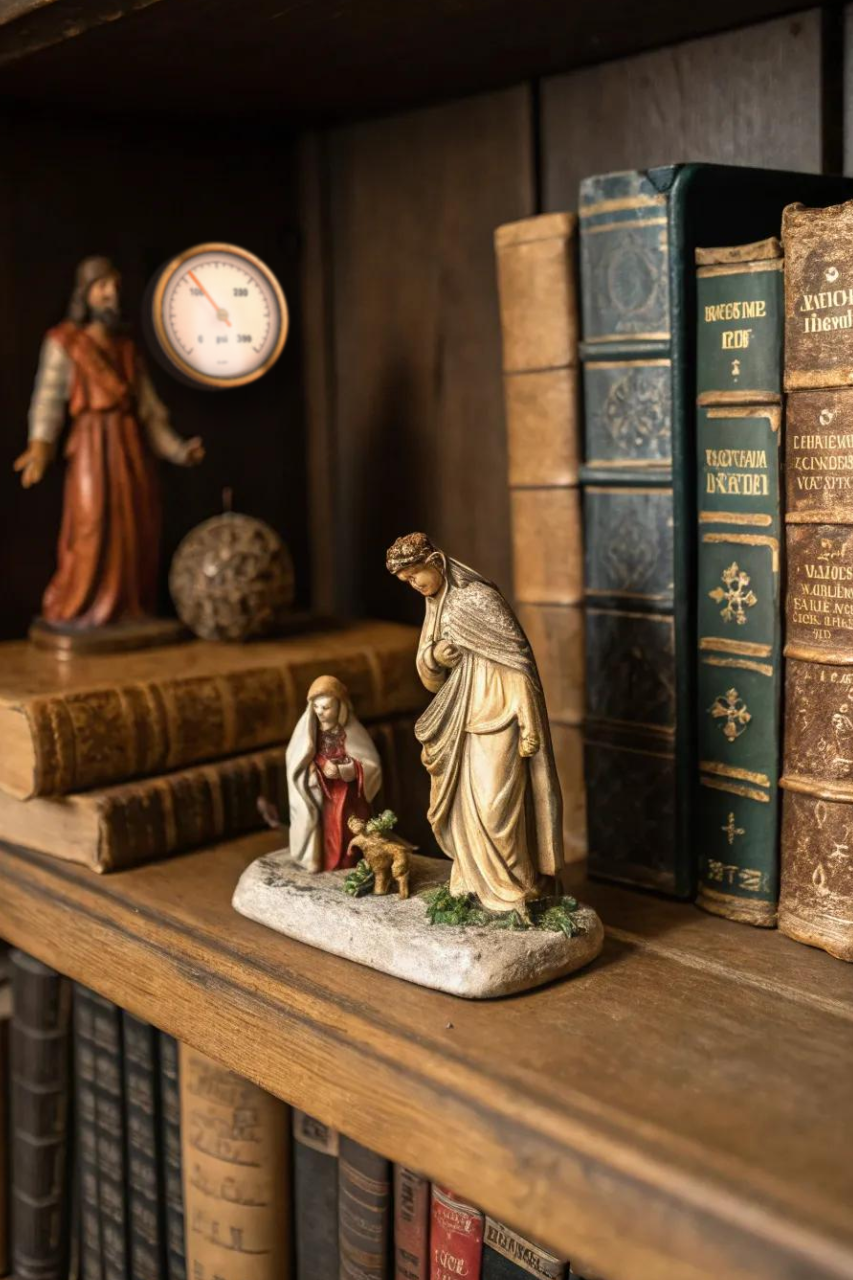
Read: 110,psi
